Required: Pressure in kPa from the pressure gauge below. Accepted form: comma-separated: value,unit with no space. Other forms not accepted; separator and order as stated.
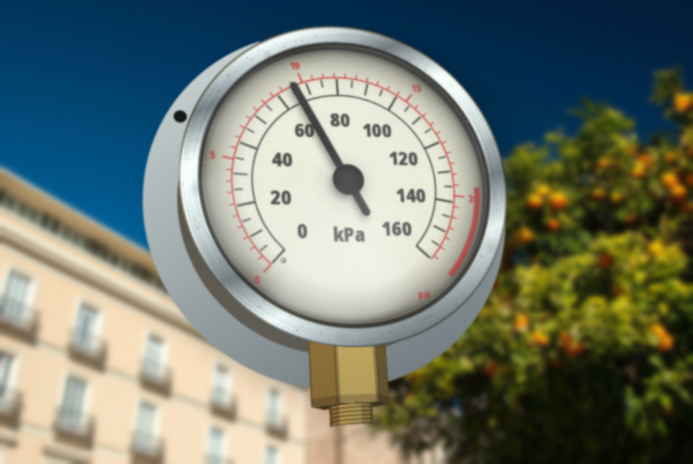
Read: 65,kPa
